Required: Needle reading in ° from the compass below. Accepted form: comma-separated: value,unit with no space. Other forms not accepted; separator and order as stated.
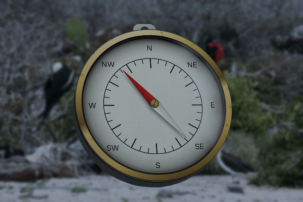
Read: 320,°
